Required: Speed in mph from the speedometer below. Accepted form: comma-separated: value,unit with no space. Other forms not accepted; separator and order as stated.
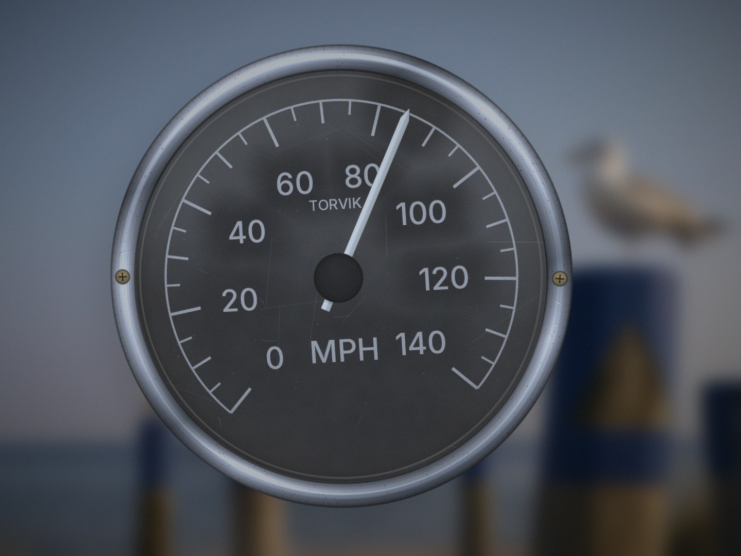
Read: 85,mph
